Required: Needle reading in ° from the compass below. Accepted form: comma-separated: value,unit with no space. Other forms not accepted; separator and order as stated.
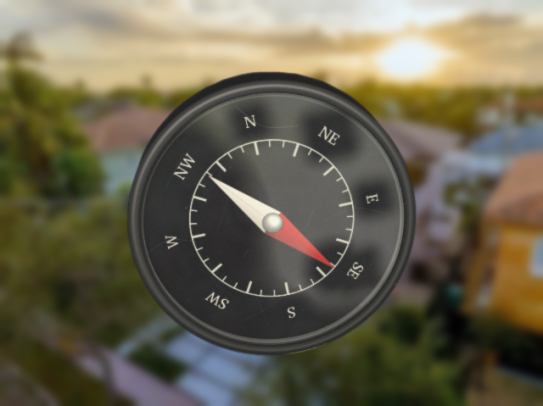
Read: 140,°
